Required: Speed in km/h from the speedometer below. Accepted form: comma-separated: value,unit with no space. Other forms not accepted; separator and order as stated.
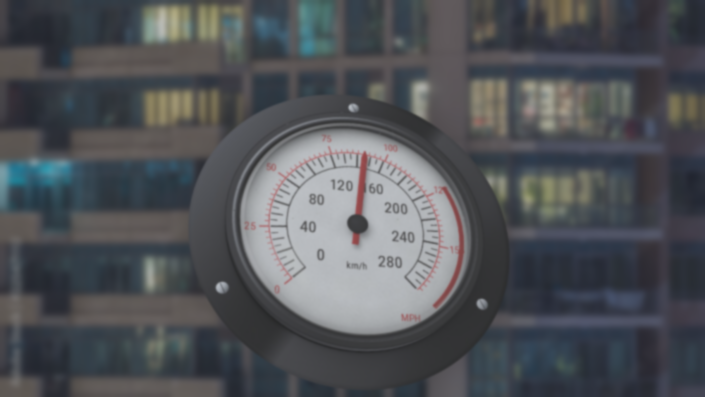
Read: 145,km/h
